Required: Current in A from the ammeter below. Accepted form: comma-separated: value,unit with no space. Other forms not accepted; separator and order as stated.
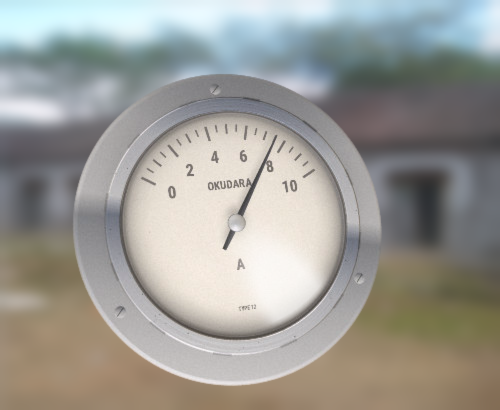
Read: 7.5,A
